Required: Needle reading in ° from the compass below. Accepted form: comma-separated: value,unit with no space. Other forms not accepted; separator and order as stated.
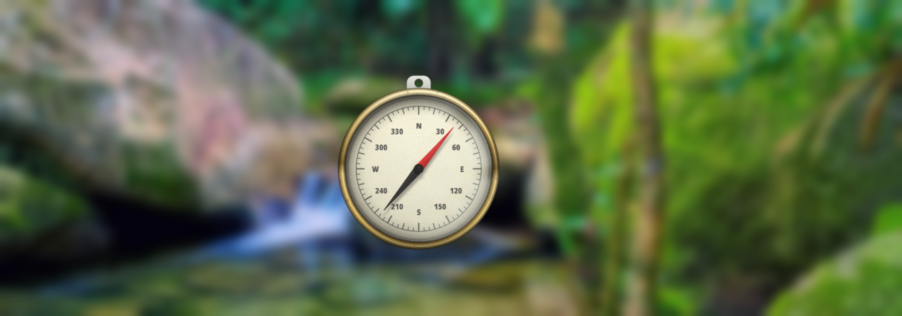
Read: 40,°
